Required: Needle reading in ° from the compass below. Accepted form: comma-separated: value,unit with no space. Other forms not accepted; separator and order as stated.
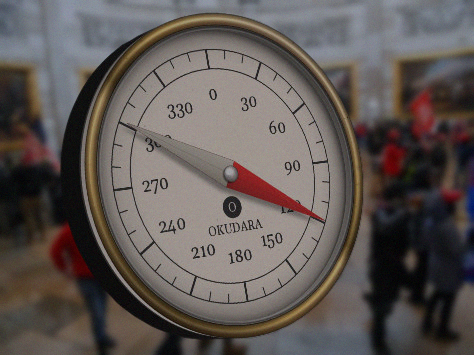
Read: 120,°
